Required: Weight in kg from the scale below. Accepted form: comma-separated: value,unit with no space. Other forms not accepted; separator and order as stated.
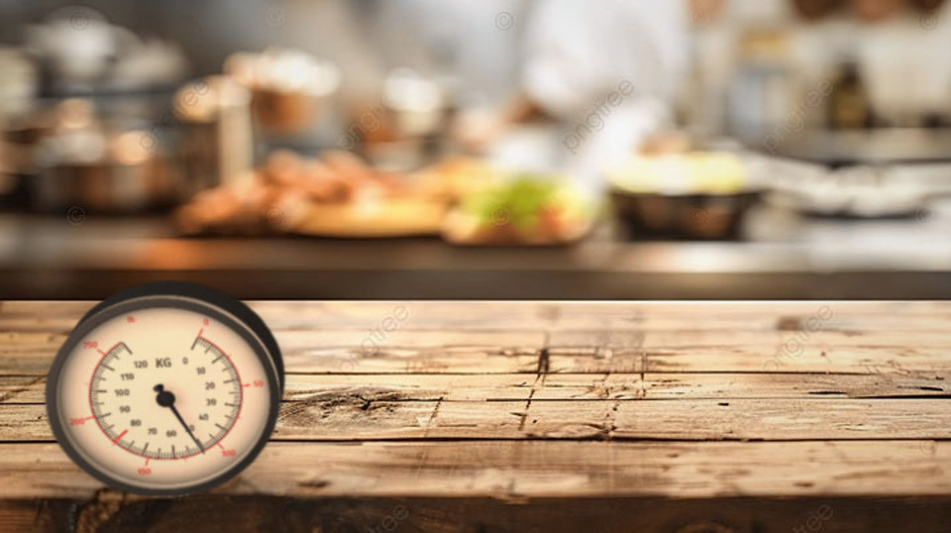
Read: 50,kg
